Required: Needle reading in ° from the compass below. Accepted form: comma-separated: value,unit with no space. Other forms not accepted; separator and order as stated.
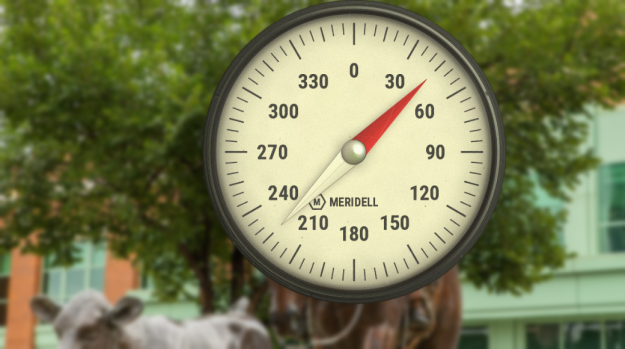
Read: 45,°
